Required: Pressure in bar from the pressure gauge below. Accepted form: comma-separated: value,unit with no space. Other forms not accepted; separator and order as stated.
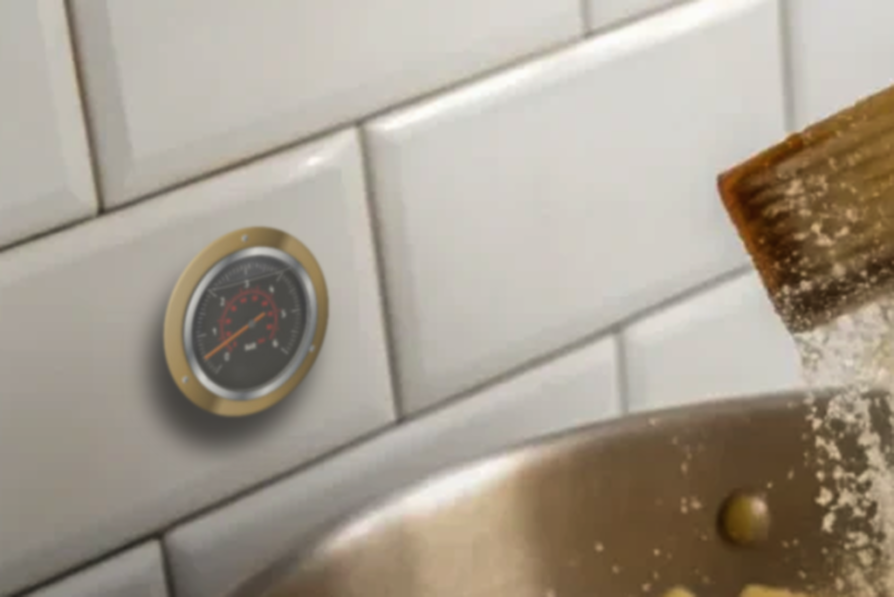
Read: 0.5,bar
